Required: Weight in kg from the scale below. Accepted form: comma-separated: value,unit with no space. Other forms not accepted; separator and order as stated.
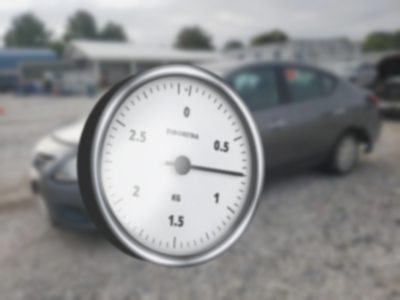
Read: 0.75,kg
